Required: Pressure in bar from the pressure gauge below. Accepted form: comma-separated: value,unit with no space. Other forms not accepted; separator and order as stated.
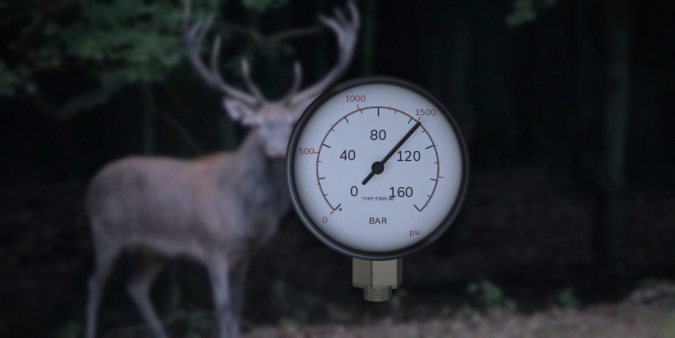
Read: 105,bar
